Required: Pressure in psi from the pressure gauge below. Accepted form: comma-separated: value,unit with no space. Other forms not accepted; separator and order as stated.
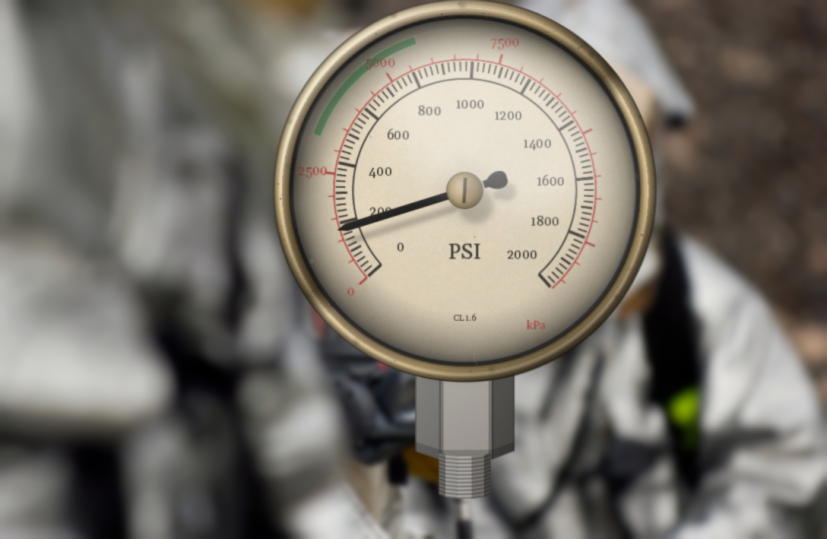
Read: 180,psi
